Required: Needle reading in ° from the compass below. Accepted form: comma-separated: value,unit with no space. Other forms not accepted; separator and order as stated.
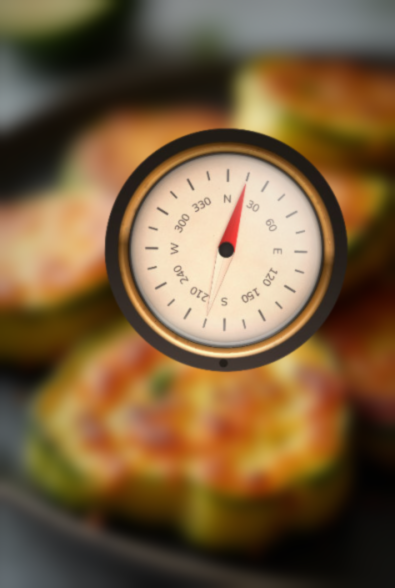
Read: 15,°
